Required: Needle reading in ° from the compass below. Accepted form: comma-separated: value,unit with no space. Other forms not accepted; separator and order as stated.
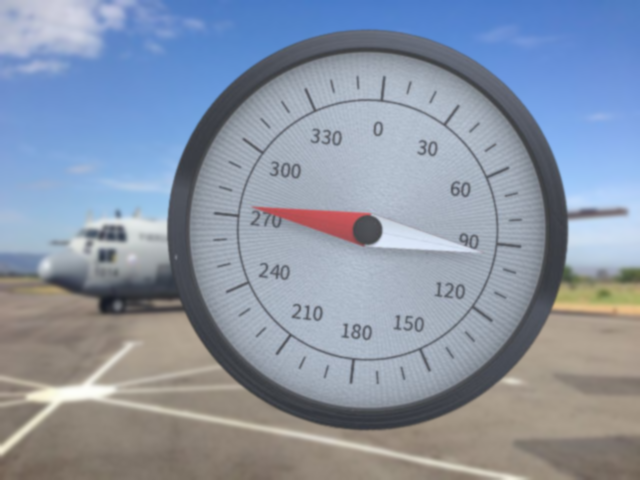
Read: 275,°
